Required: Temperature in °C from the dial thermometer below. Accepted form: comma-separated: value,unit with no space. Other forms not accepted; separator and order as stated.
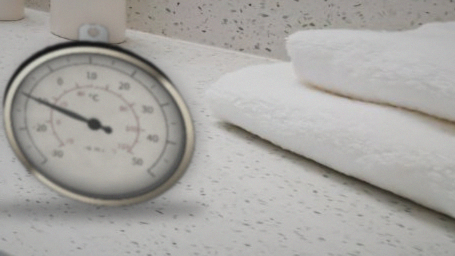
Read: -10,°C
